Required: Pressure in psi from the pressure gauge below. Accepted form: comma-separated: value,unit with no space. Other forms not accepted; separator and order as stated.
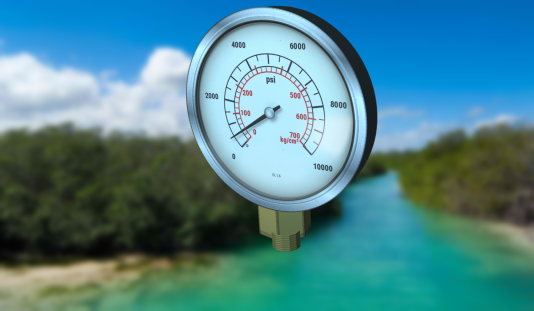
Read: 500,psi
